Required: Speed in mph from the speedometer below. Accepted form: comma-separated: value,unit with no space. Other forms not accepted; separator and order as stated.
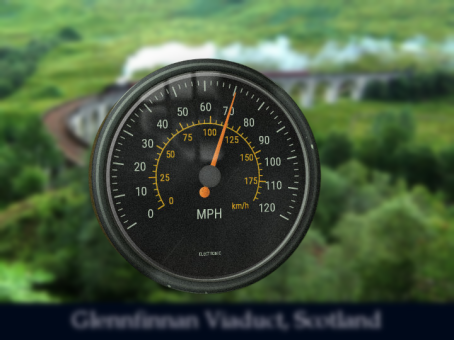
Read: 70,mph
